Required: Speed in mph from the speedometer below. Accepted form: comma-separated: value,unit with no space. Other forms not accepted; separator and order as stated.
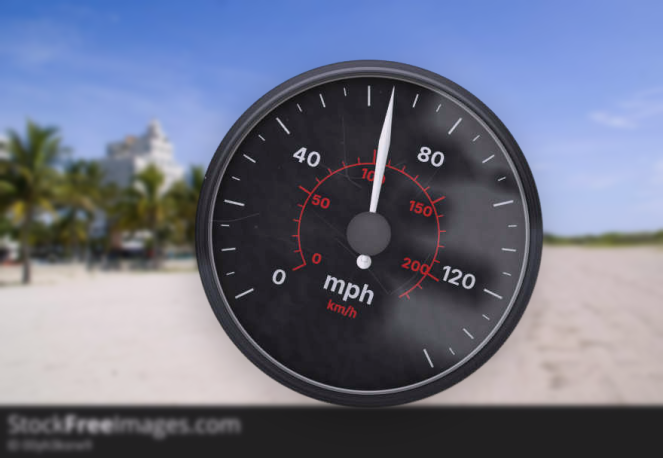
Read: 65,mph
